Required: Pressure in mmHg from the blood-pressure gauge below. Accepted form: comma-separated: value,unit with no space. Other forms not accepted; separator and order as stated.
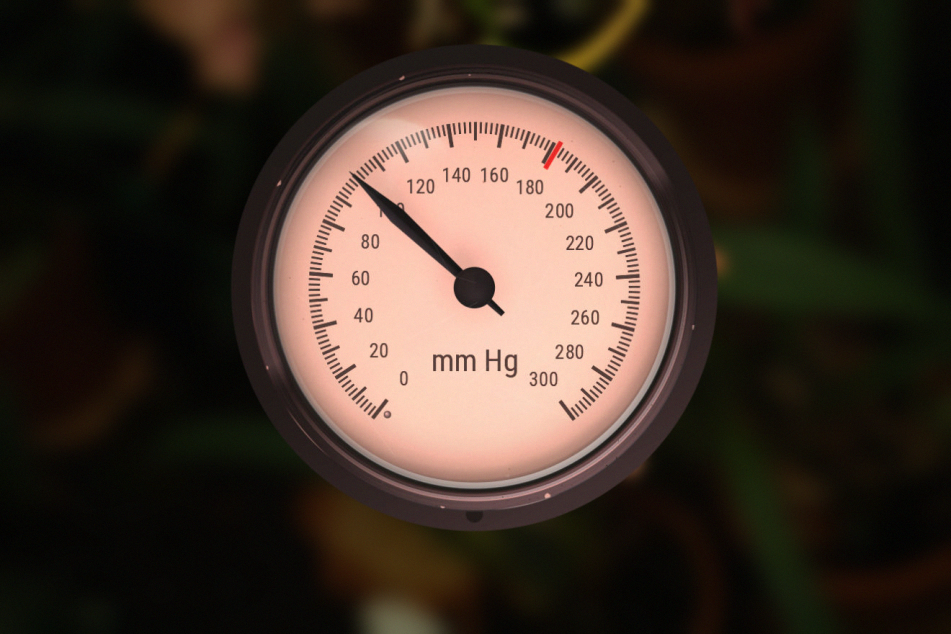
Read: 100,mmHg
